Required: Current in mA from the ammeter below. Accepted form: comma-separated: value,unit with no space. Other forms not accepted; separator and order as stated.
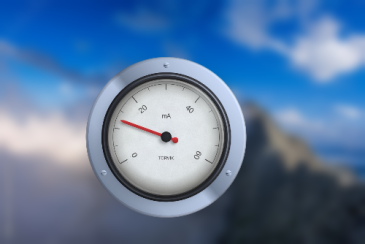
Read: 12.5,mA
